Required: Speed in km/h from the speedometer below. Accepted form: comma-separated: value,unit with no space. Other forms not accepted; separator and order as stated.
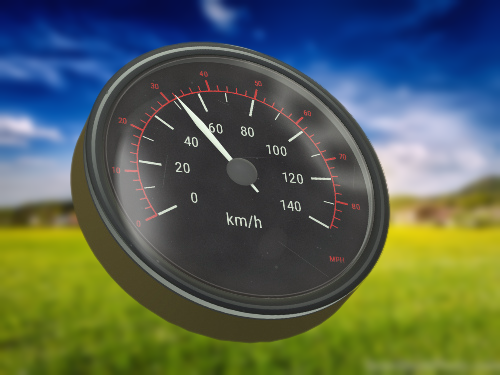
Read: 50,km/h
